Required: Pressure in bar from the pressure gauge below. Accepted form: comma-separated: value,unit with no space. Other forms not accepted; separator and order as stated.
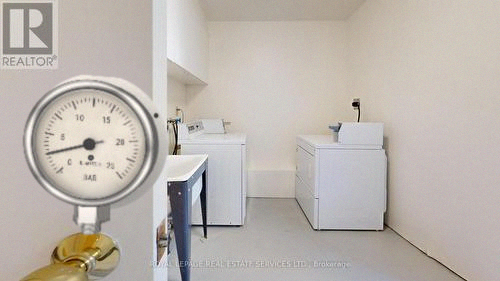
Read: 2.5,bar
